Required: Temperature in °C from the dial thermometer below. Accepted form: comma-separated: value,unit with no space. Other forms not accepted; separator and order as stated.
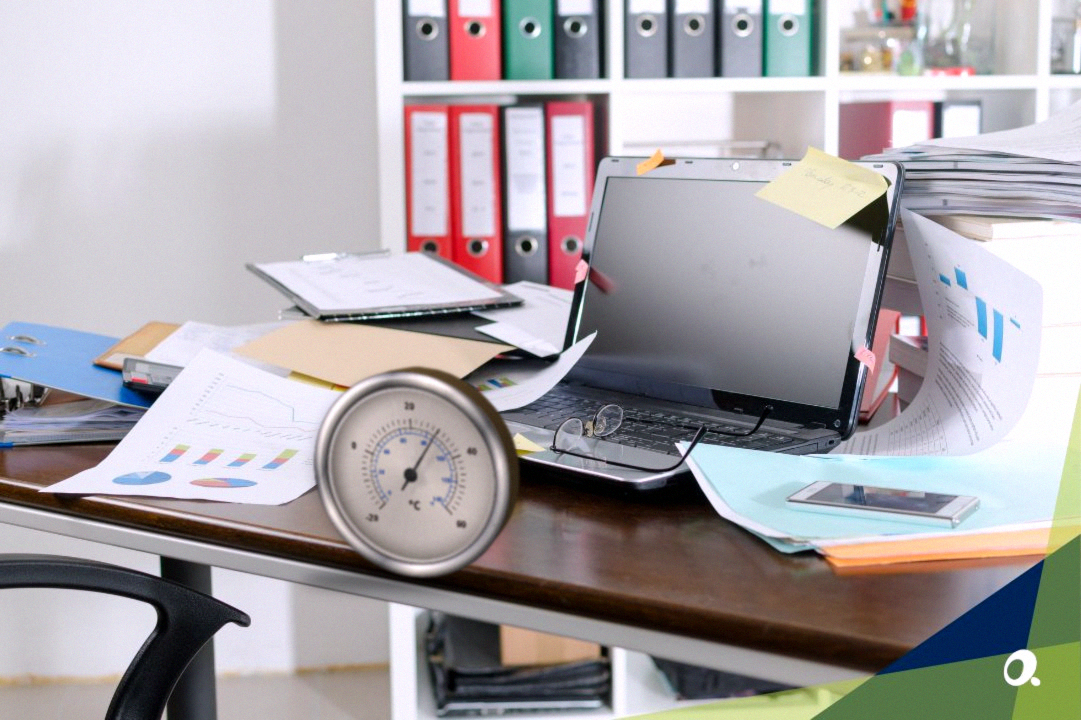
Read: 30,°C
